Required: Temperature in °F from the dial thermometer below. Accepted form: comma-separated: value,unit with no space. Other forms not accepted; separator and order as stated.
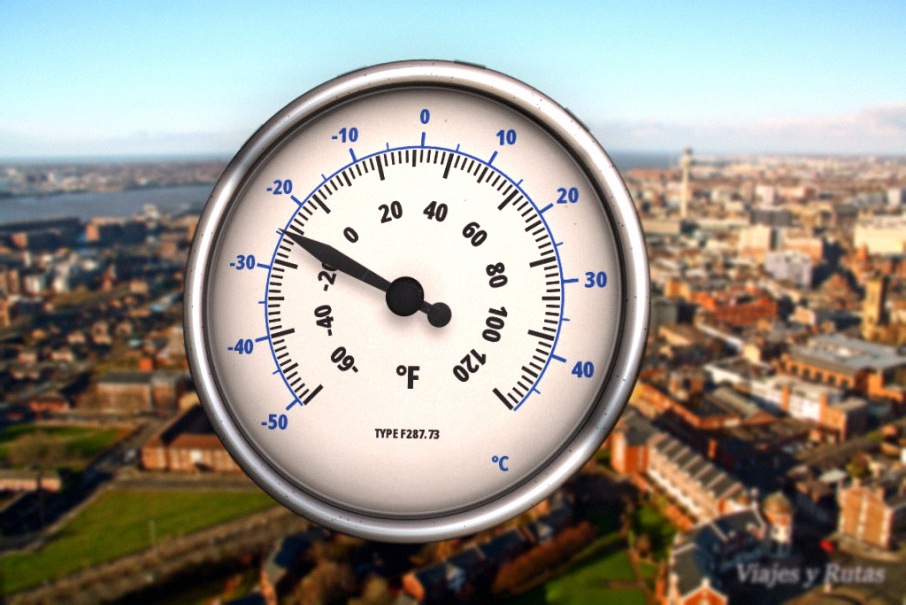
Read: -12,°F
